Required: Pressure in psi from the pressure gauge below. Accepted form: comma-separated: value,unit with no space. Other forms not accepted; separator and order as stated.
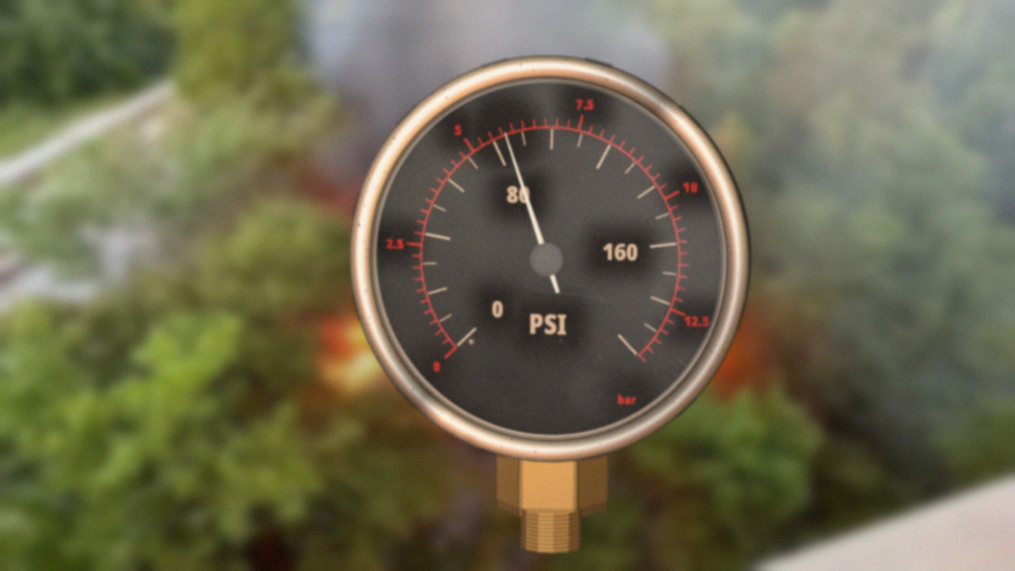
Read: 85,psi
